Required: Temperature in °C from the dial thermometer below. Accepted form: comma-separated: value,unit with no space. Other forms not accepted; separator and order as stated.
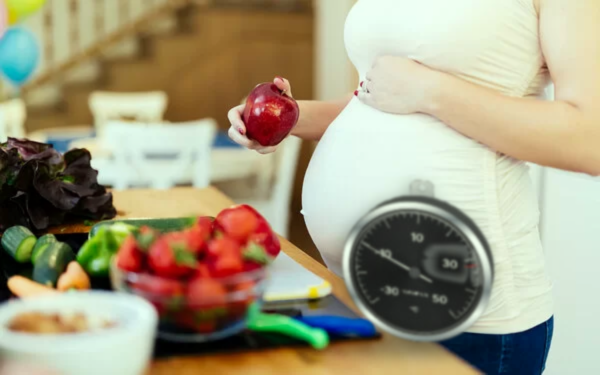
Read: -10,°C
